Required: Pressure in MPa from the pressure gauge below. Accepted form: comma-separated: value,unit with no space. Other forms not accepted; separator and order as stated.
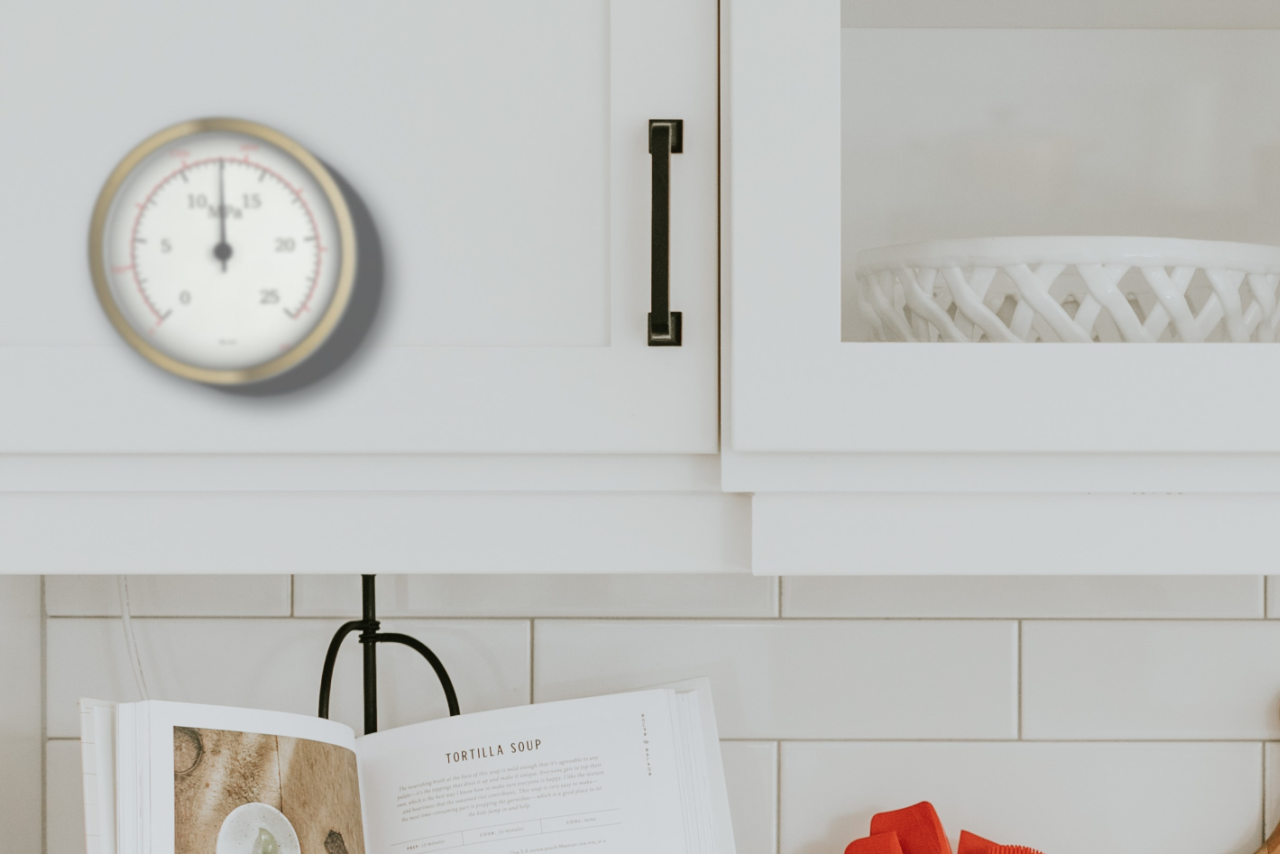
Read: 12.5,MPa
